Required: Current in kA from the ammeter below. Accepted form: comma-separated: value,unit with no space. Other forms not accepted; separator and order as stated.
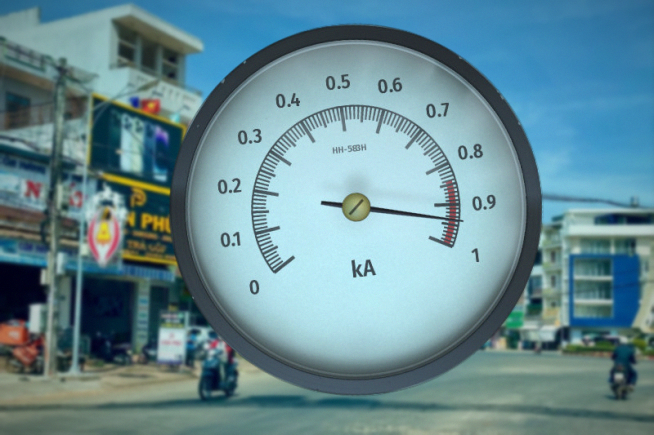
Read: 0.94,kA
